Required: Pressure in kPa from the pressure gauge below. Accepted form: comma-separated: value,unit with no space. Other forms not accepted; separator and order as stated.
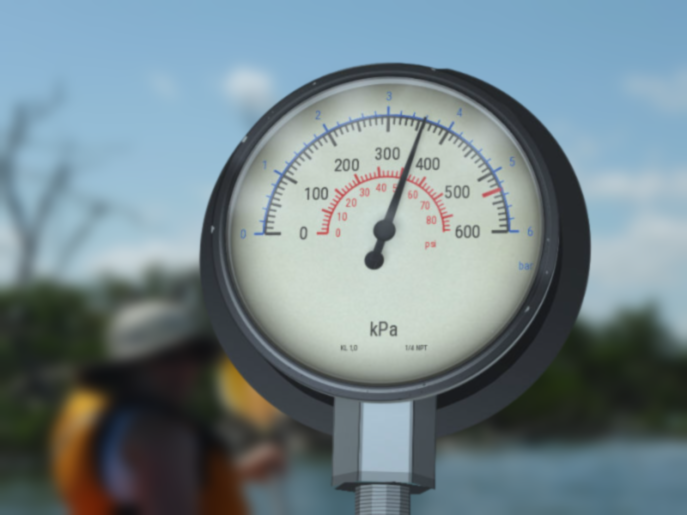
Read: 360,kPa
